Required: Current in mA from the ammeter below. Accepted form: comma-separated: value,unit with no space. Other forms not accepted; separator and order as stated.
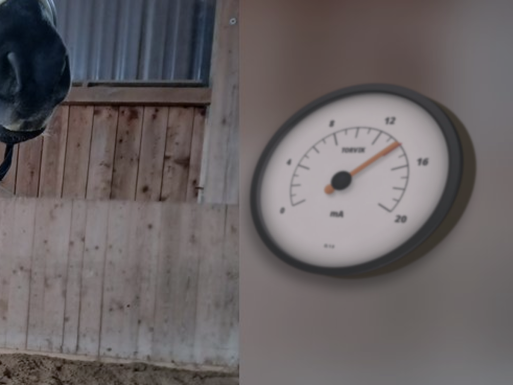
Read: 14,mA
